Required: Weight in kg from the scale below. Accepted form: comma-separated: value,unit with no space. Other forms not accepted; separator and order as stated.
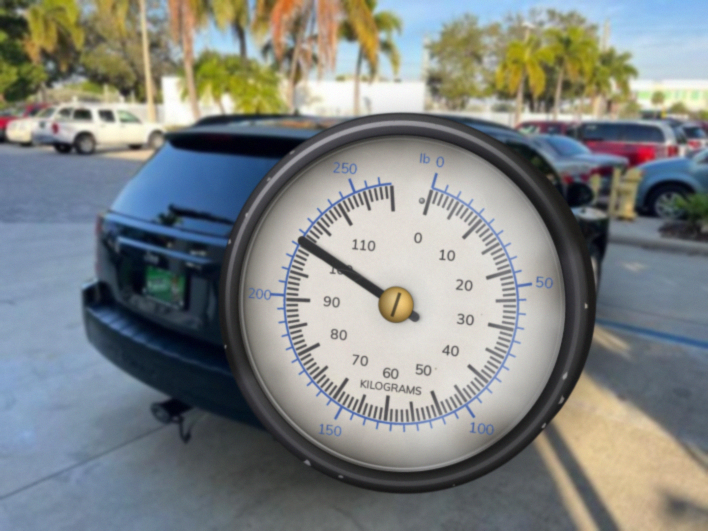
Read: 101,kg
